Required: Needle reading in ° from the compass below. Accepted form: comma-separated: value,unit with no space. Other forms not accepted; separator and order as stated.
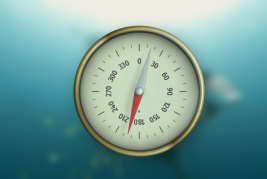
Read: 195,°
